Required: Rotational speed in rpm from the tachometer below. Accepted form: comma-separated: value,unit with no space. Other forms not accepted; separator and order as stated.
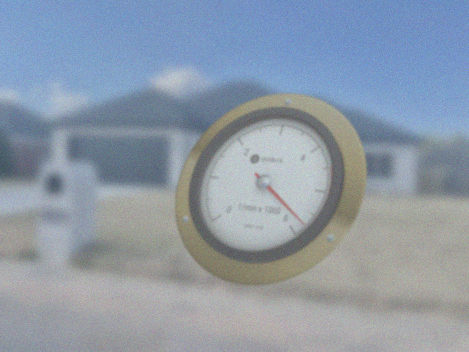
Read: 5750,rpm
